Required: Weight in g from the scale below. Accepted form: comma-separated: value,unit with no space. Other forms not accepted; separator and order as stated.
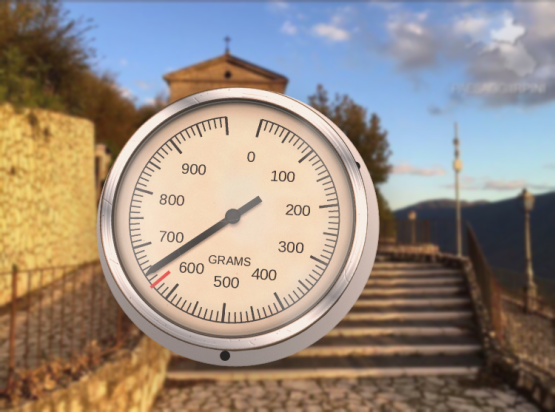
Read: 650,g
